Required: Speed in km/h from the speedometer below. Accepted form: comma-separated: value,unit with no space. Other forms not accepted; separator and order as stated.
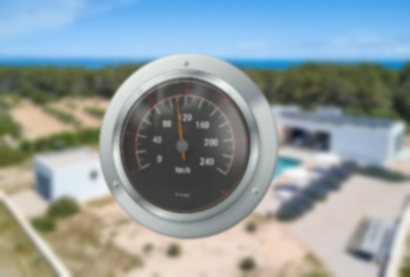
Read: 110,km/h
